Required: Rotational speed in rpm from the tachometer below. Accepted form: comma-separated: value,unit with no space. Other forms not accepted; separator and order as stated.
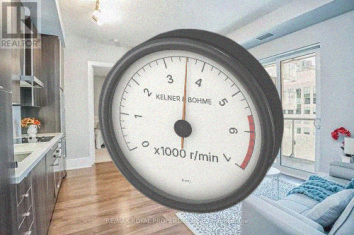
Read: 3600,rpm
